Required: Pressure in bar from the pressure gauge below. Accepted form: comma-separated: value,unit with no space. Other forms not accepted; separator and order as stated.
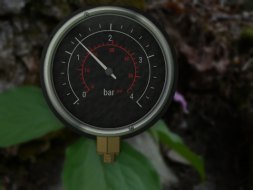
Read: 1.3,bar
